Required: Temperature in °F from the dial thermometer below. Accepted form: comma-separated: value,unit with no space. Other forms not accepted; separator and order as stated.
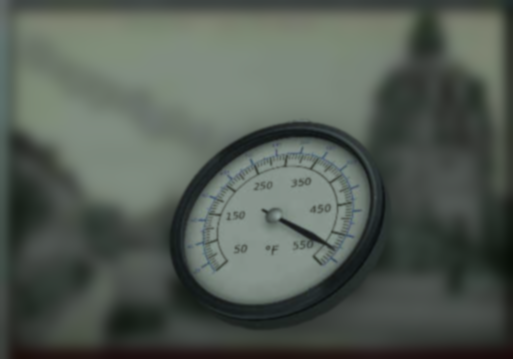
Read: 525,°F
